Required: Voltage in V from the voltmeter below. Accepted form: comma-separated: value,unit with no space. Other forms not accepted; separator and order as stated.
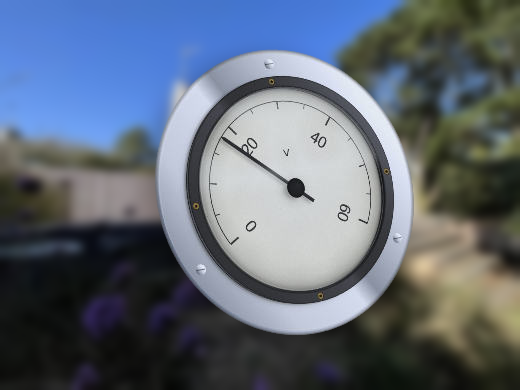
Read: 17.5,V
